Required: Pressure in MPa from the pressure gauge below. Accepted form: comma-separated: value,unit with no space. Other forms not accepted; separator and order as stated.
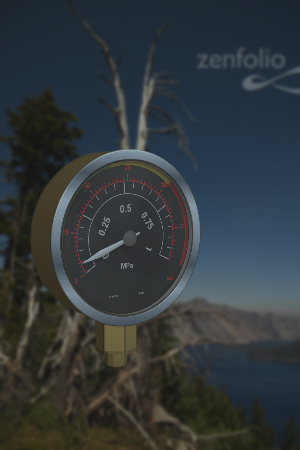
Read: 0.05,MPa
